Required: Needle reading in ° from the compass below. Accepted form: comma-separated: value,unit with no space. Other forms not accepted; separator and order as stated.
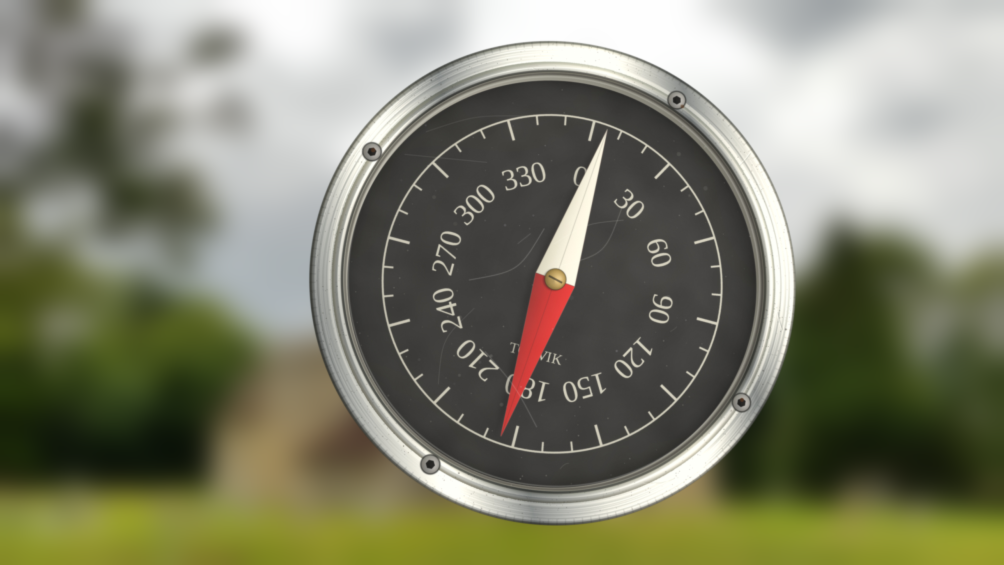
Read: 185,°
